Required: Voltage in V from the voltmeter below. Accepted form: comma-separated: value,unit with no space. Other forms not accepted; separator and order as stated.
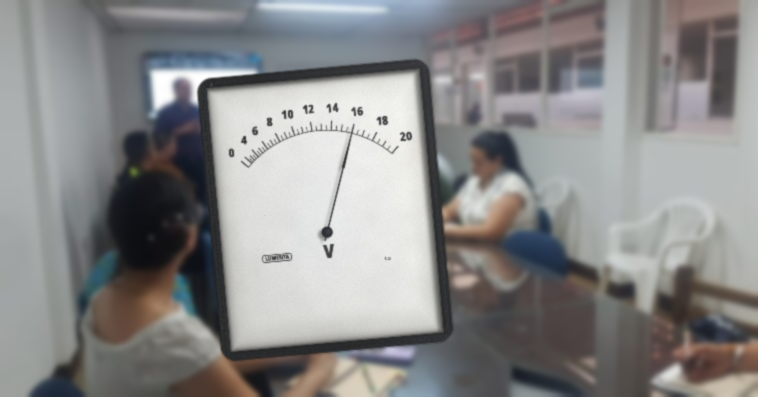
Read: 16,V
